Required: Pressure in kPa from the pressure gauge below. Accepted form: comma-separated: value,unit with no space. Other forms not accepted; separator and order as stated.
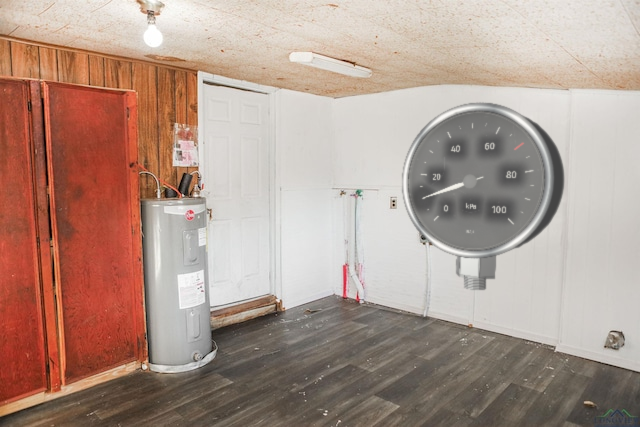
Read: 10,kPa
